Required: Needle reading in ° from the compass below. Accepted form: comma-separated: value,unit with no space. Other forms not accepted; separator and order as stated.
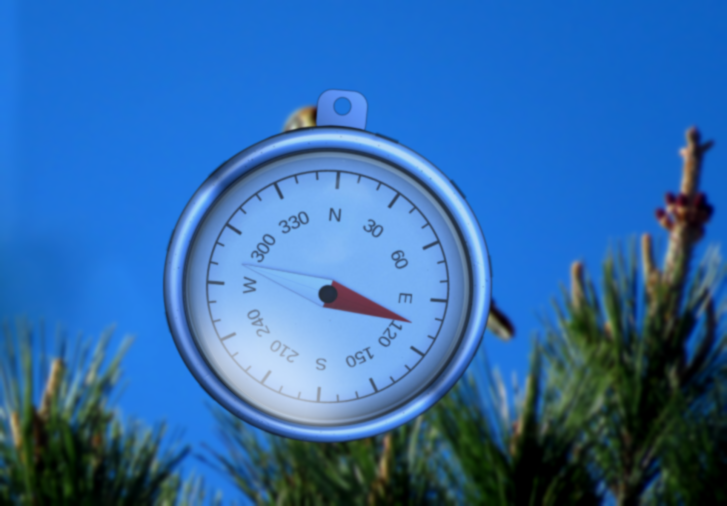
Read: 105,°
